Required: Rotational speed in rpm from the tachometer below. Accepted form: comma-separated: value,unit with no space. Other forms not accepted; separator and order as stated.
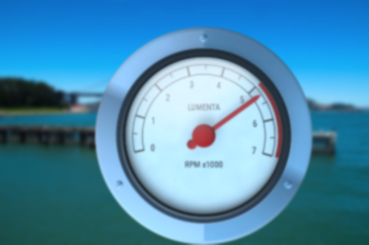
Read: 5250,rpm
